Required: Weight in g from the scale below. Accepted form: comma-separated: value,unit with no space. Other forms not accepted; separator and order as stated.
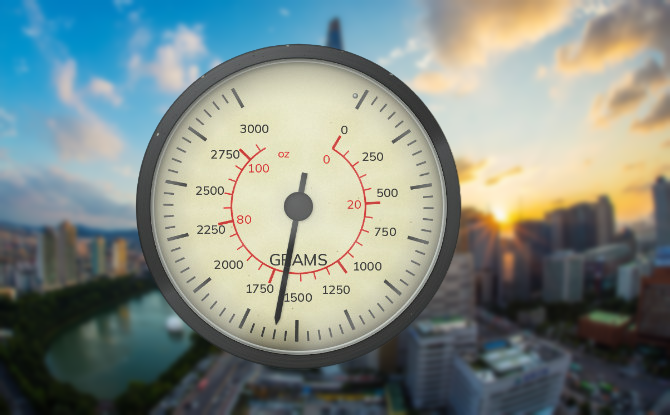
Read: 1600,g
